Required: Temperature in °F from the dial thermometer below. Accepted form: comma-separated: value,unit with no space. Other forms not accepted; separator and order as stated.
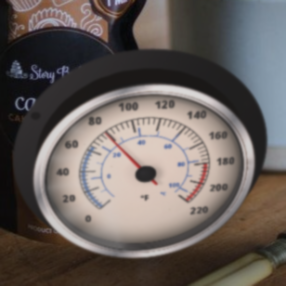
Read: 80,°F
